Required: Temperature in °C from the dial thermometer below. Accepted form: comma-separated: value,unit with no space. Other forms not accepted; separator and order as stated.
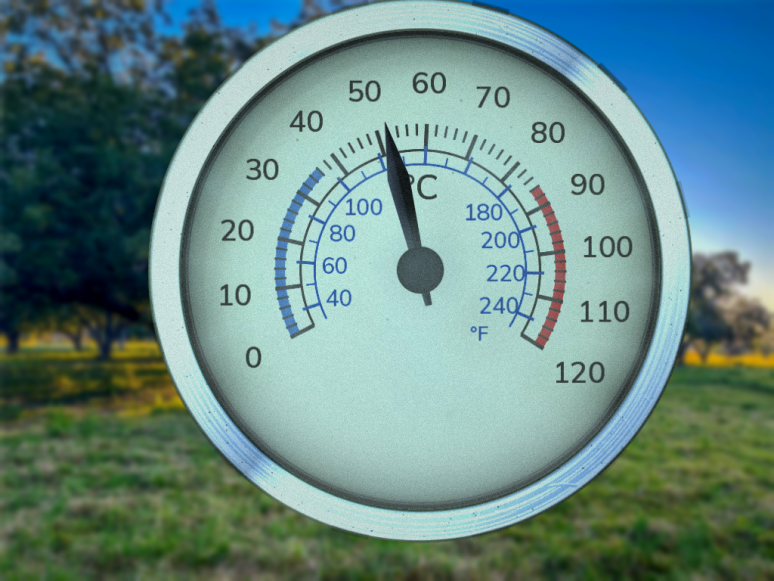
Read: 52,°C
